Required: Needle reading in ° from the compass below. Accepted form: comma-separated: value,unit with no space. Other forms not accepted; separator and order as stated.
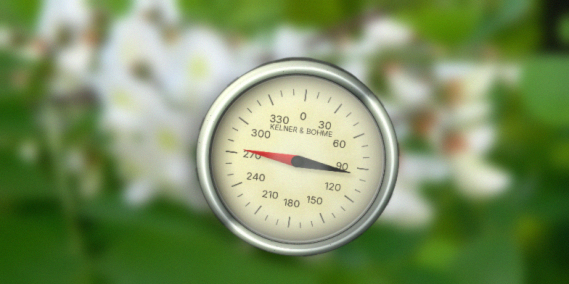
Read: 275,°
